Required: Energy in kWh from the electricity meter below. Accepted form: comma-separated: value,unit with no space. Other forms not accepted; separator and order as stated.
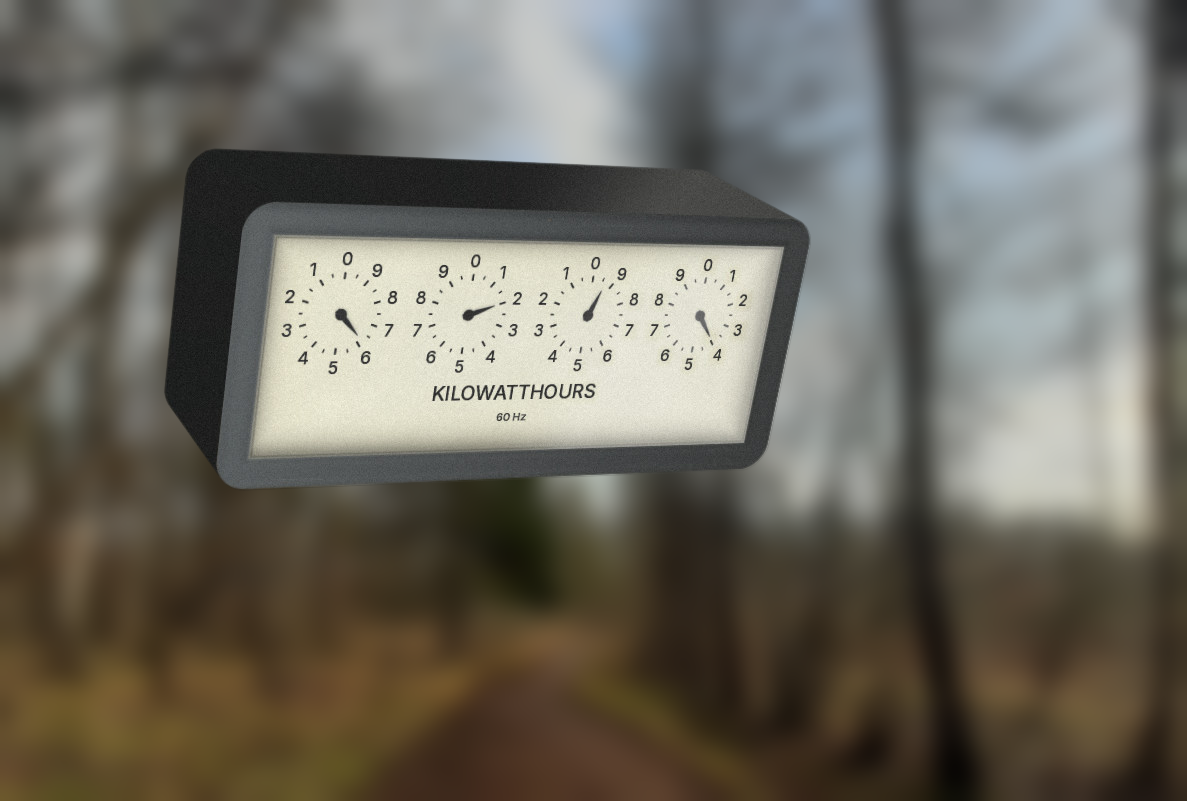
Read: 6194,kWh
